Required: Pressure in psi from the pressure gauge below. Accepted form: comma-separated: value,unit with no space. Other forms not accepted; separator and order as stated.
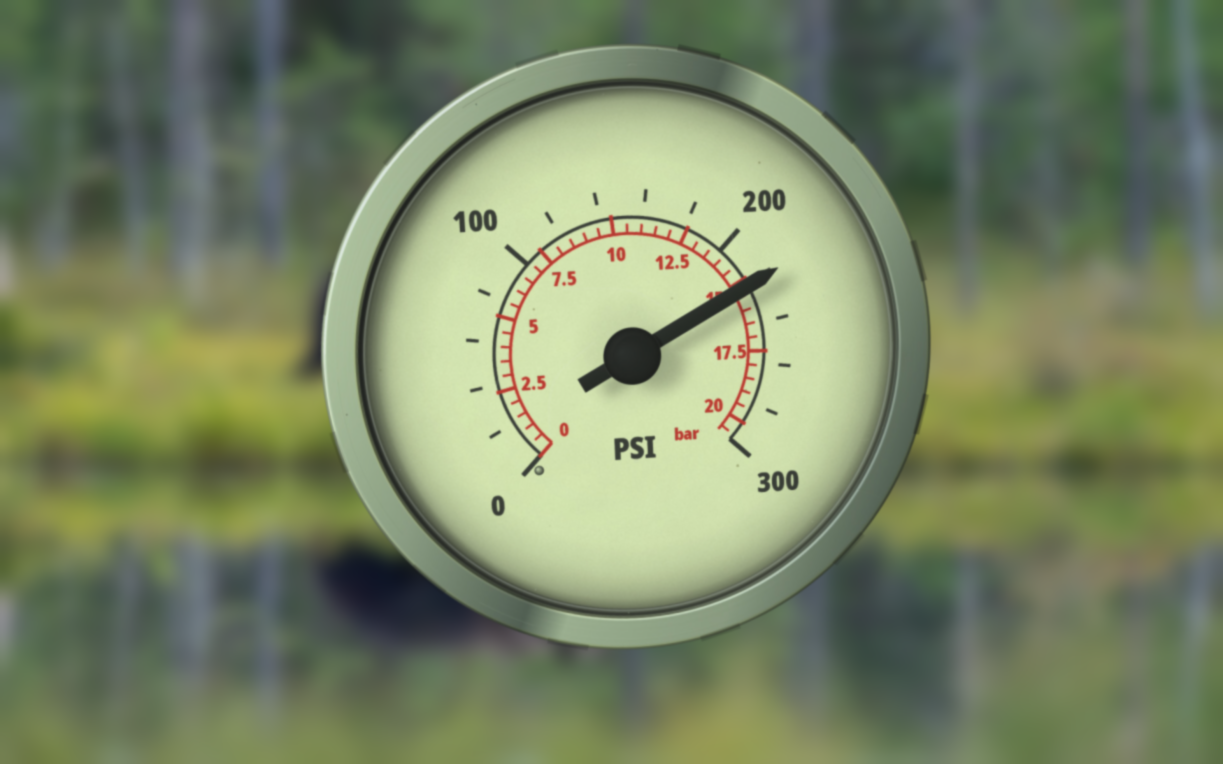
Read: 220,psi
